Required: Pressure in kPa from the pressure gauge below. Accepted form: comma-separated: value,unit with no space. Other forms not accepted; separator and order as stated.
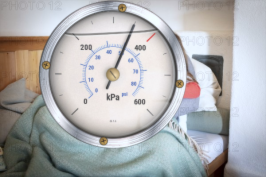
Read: 350,kPa
